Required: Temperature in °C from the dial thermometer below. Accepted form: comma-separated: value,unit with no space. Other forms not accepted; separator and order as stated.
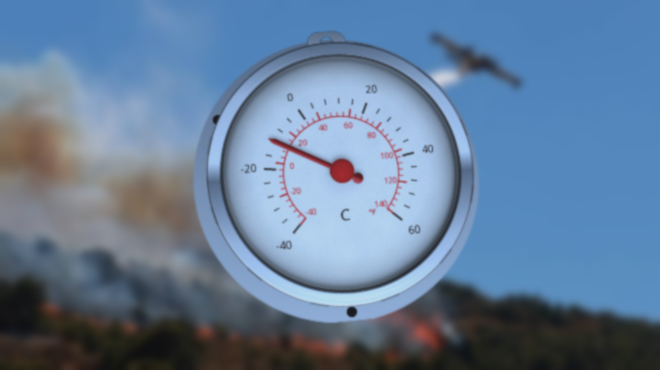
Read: -12,°C
